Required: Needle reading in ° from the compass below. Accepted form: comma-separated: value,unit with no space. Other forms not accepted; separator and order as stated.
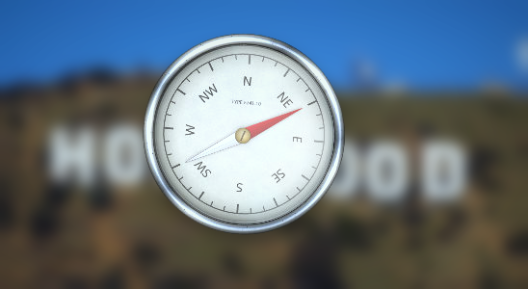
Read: 60,°
